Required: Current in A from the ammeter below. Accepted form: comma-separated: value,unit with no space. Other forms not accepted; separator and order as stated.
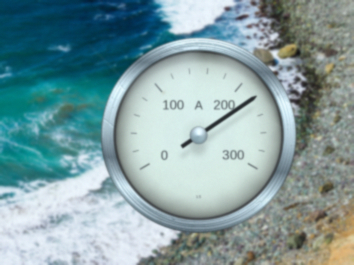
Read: 220,A
